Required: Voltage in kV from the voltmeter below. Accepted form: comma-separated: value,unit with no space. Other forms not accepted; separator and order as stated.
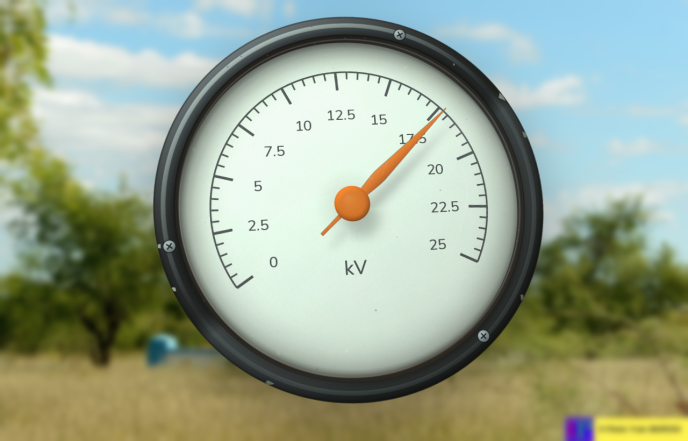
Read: 17.75,kV
